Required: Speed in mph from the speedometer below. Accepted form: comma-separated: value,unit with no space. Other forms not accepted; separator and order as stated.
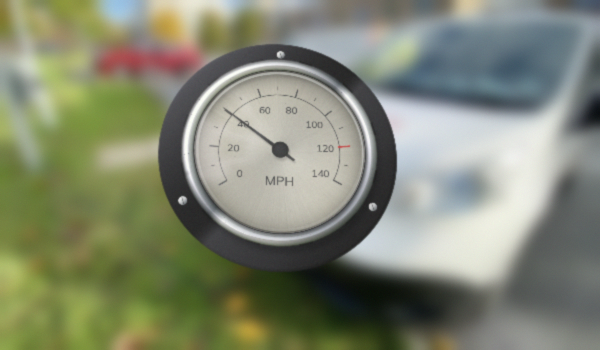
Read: 40,mph
